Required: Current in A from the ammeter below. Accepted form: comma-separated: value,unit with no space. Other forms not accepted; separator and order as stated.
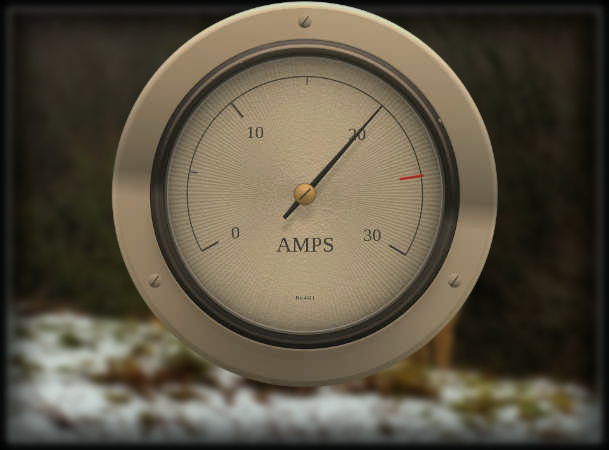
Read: 20,A
